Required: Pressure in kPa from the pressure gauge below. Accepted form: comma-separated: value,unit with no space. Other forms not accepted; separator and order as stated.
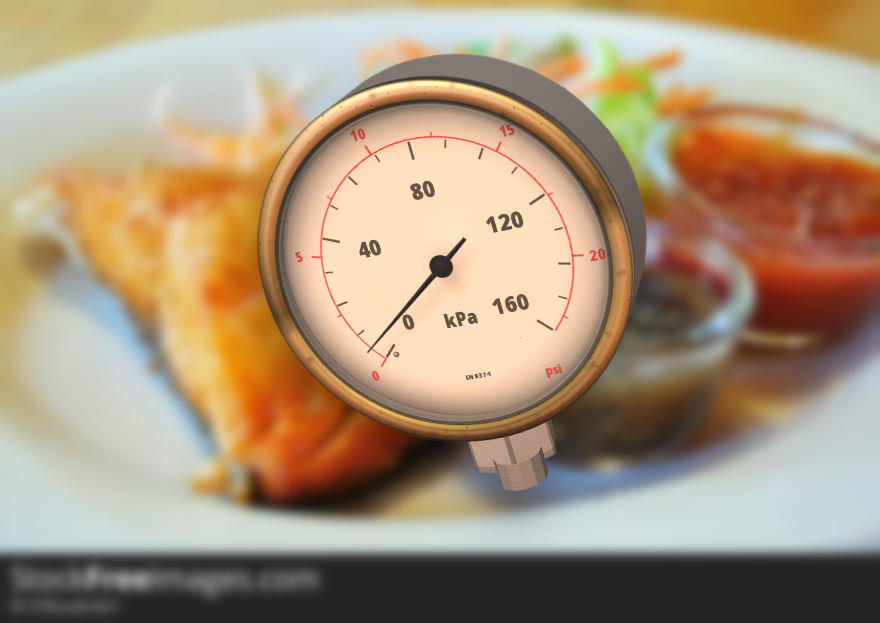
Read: 5,kPa
